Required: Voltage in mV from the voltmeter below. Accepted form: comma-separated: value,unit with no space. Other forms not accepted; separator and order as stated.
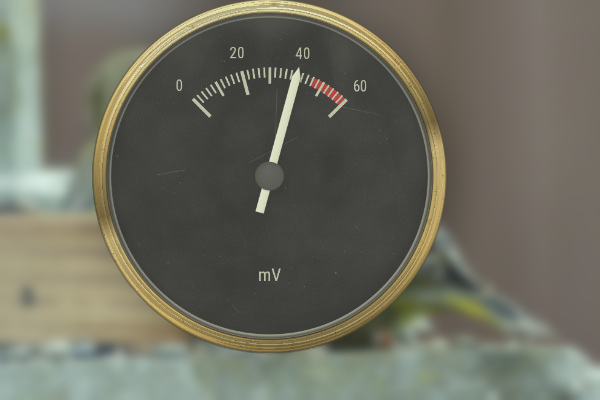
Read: 40,mV
